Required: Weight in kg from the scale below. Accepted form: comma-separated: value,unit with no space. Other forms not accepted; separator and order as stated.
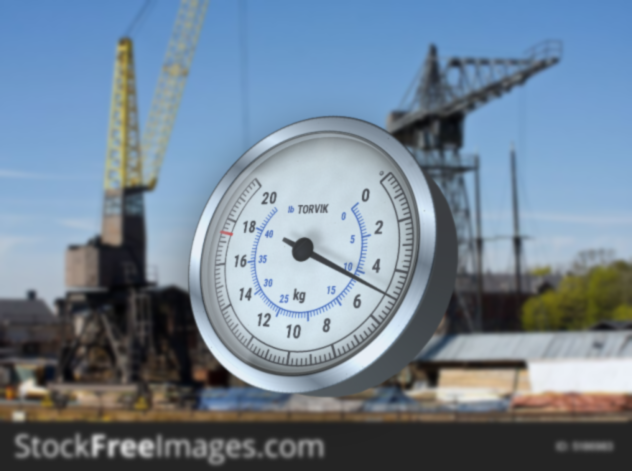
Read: 5,kg
